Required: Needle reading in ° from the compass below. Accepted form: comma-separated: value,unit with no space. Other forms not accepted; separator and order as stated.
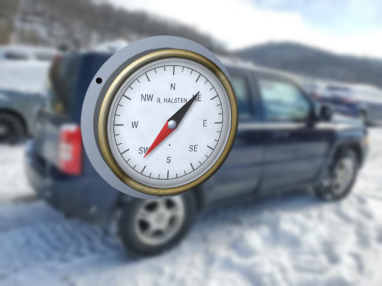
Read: 220,°
